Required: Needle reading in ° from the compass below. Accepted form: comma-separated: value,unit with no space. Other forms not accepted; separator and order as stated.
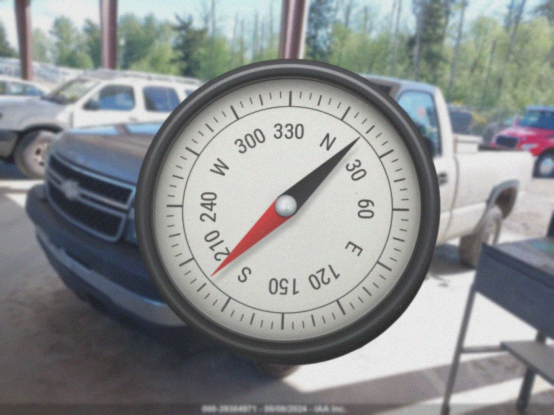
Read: 195,°
